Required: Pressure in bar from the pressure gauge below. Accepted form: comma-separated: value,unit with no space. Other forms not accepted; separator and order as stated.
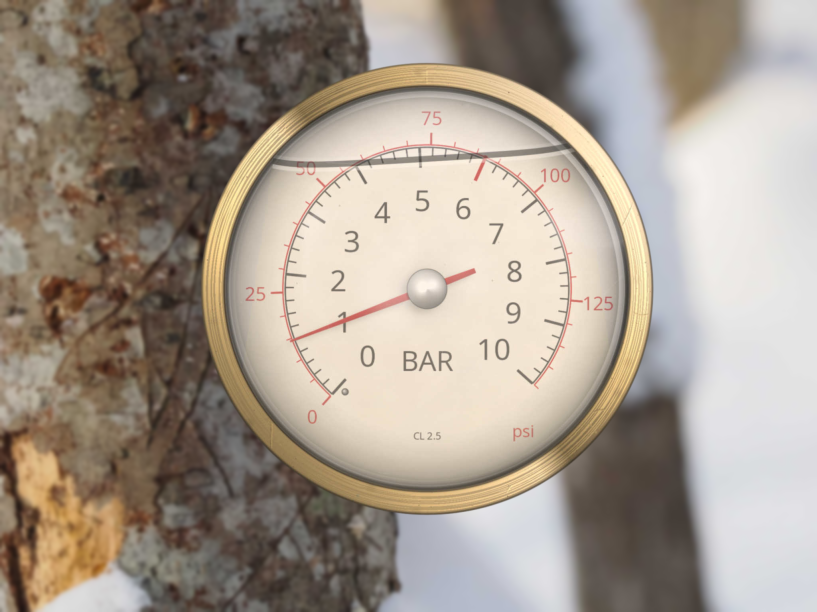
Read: 1,bar
